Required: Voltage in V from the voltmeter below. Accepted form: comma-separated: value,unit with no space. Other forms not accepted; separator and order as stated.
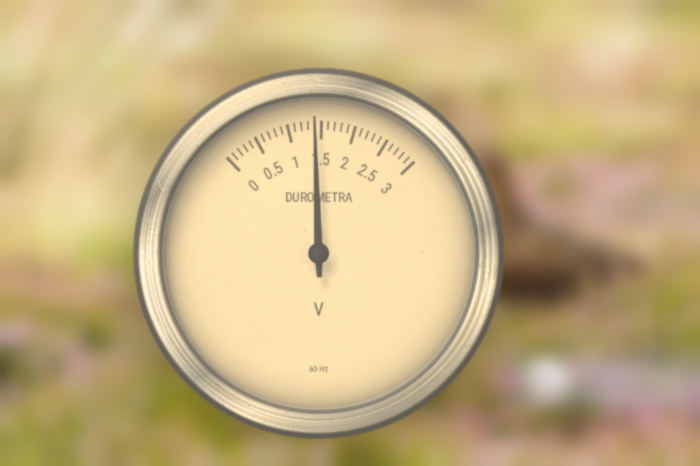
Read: 1.4,V
